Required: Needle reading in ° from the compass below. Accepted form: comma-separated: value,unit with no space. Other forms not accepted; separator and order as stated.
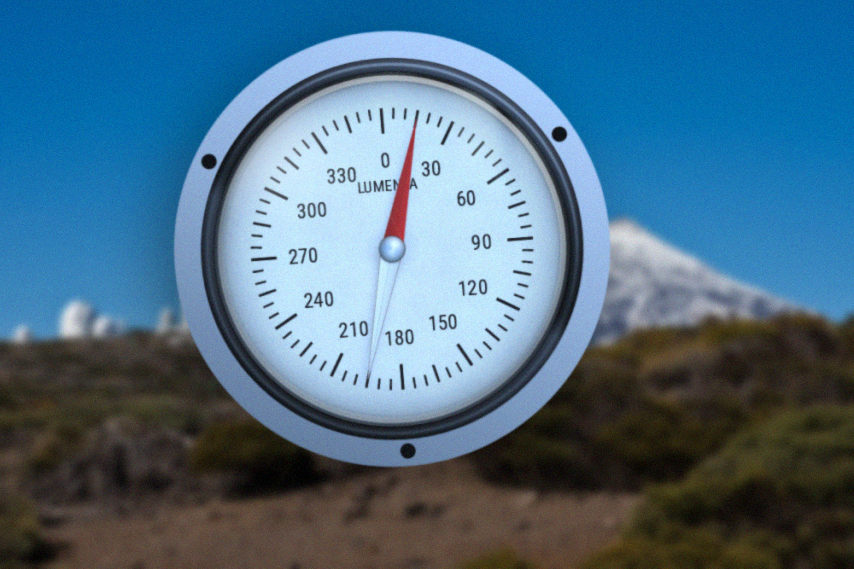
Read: 15,°
